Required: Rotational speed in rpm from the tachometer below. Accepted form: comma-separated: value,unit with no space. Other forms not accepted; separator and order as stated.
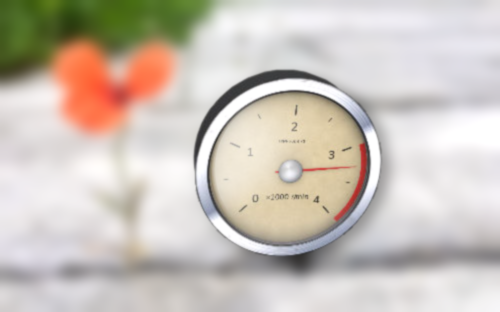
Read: 3250,rpm
